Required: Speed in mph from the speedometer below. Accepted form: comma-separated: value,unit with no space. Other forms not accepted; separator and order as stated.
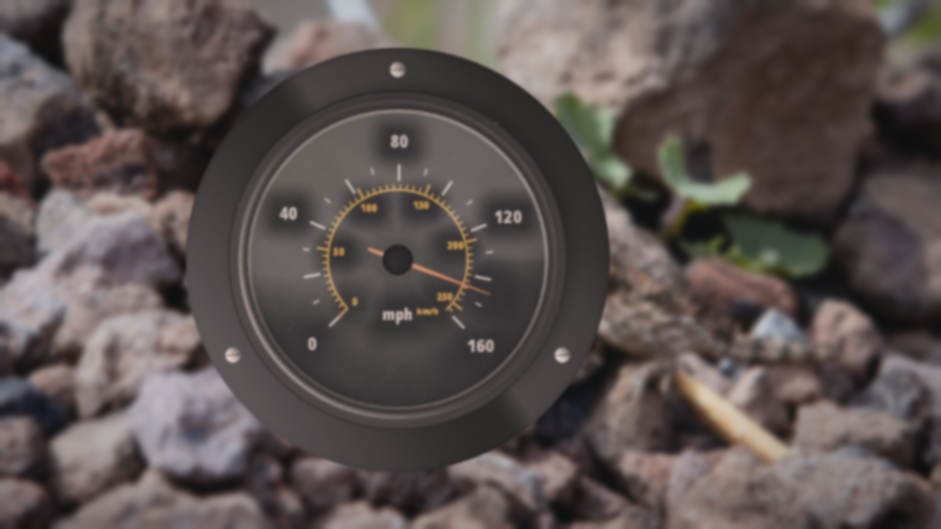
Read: 145,mph
